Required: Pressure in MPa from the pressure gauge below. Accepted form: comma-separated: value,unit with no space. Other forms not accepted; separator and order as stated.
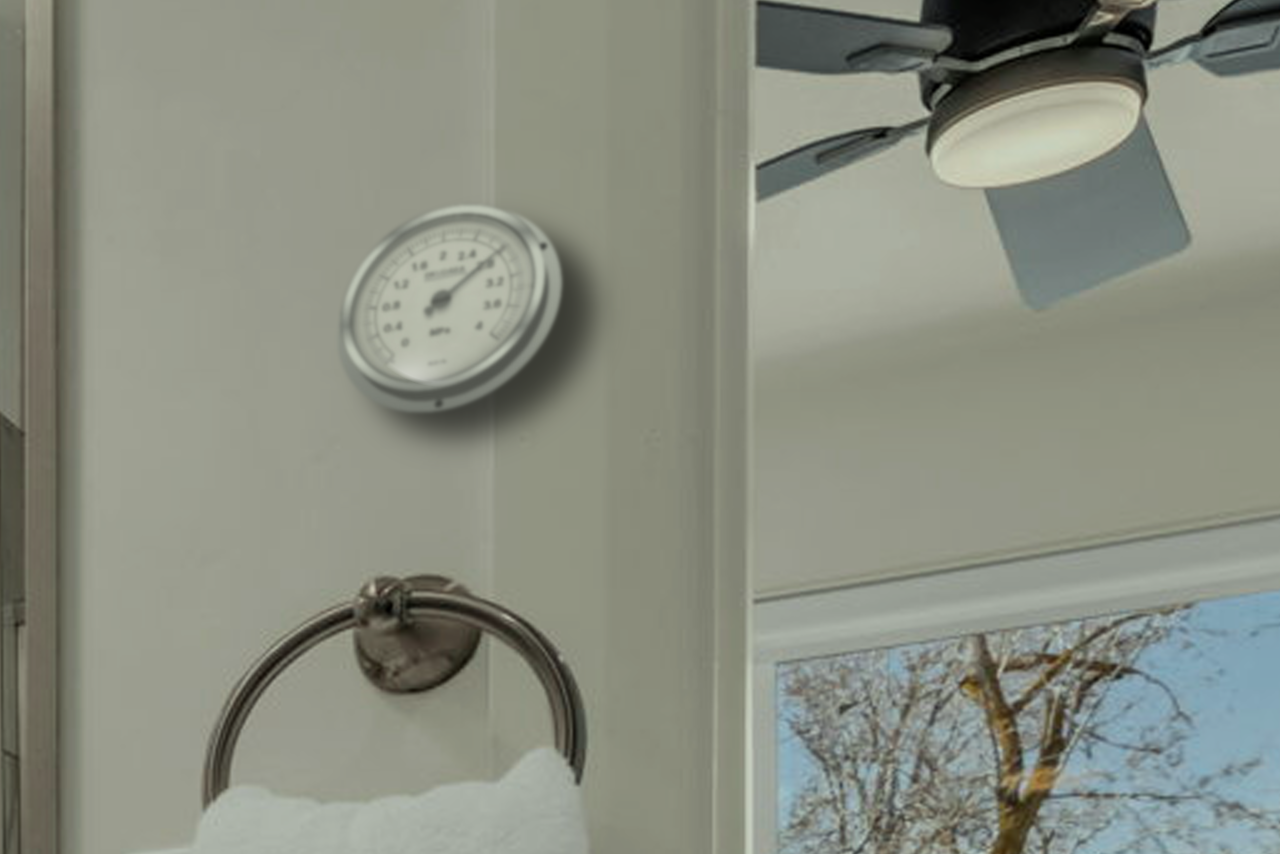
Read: 2.8,MPa
